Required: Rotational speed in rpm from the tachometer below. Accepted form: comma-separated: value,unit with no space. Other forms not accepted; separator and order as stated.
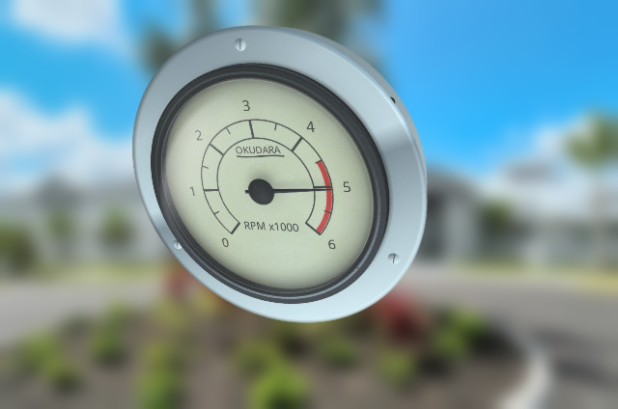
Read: 5000,rpm
